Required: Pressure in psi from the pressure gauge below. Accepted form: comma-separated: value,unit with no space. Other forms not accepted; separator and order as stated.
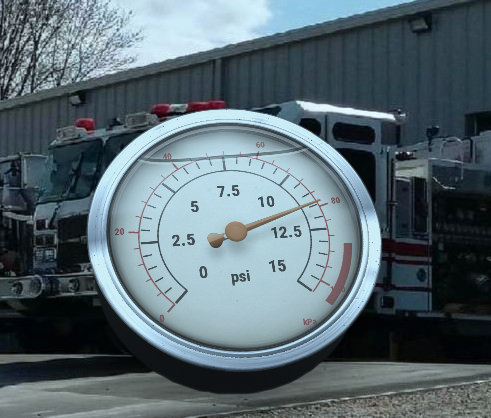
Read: 11.5,psi
